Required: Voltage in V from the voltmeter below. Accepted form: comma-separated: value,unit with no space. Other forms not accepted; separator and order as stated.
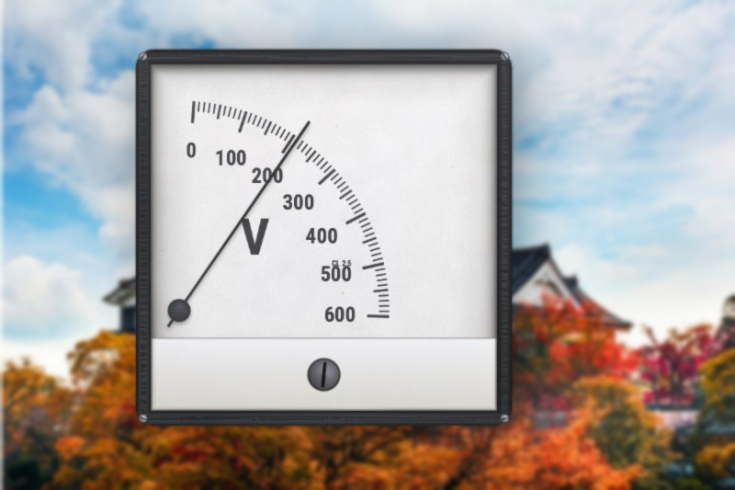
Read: 210,V
